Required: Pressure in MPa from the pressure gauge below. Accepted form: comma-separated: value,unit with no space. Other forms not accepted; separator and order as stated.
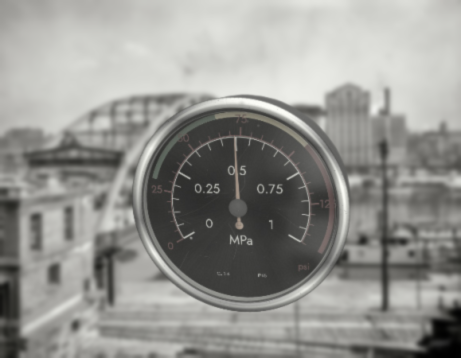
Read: 0.5,MPa
